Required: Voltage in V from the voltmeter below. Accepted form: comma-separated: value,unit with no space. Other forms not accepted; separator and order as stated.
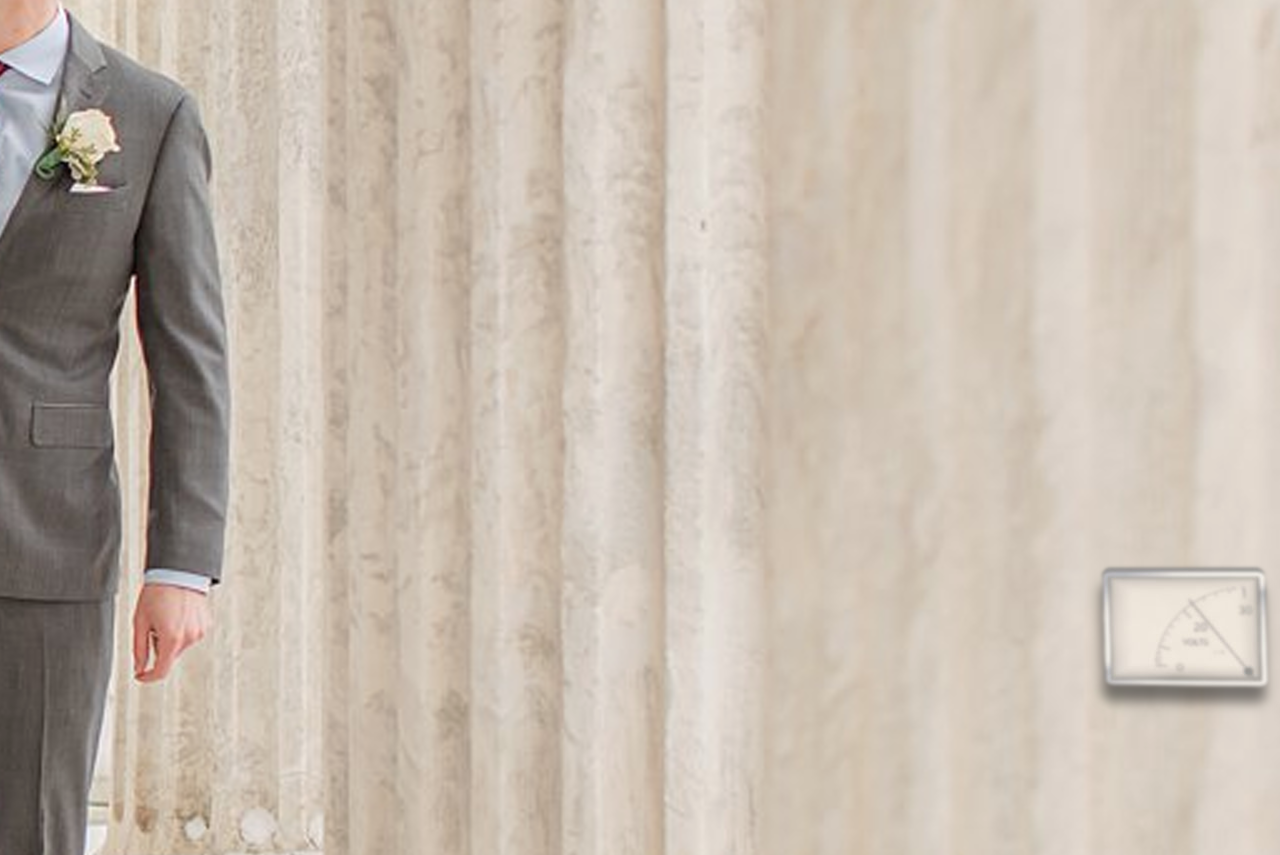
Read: 22,V
